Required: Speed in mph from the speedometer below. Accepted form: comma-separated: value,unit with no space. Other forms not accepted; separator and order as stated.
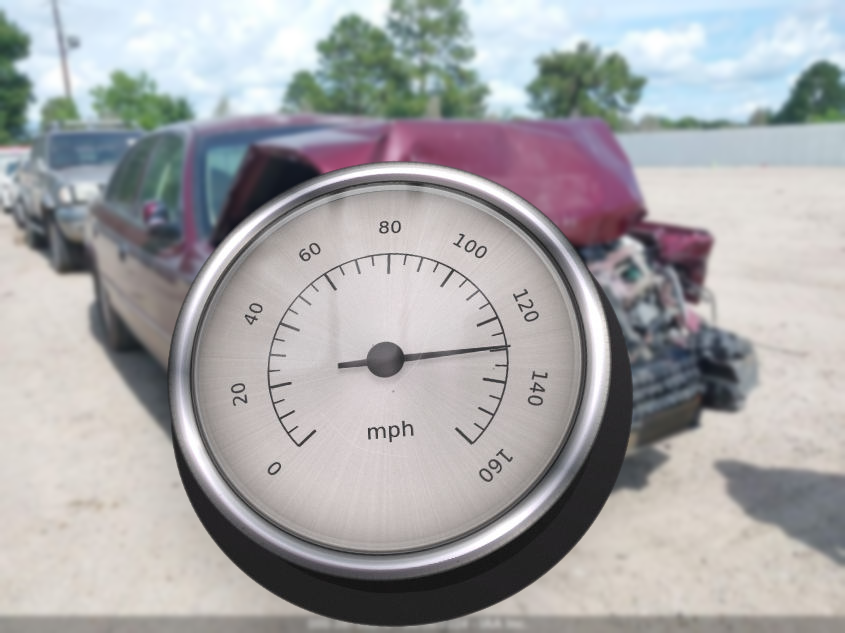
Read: 130,mph
